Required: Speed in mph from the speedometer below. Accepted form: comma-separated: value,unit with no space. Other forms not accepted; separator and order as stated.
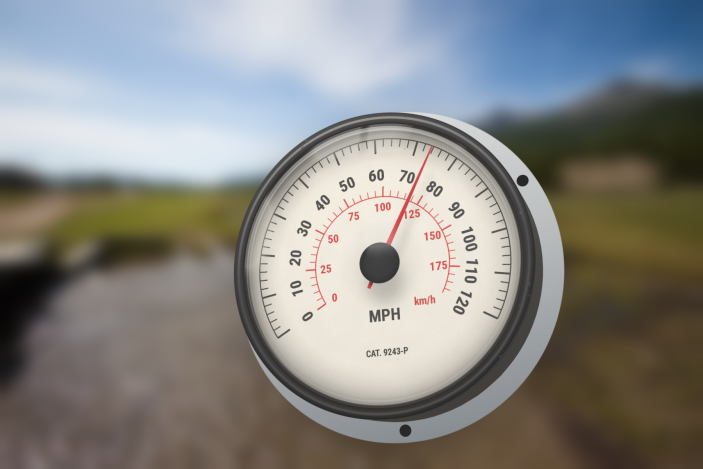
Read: 74,mph
